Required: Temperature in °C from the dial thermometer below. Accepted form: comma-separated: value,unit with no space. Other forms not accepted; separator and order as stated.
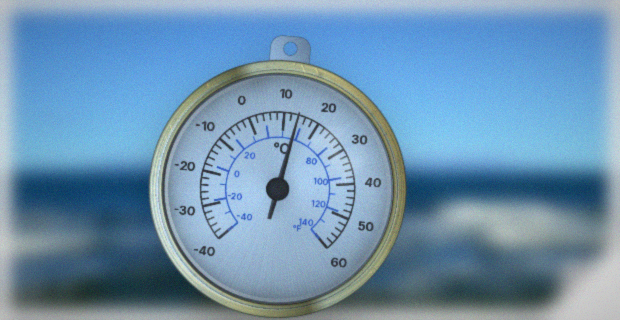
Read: 14,°C
